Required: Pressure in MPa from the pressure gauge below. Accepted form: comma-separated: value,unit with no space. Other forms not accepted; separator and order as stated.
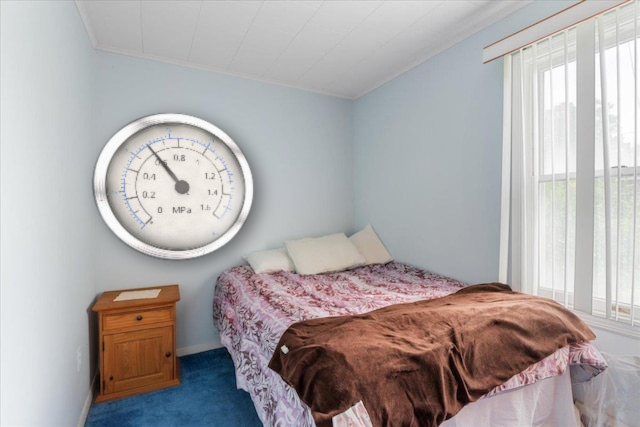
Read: 0.6,MPa
